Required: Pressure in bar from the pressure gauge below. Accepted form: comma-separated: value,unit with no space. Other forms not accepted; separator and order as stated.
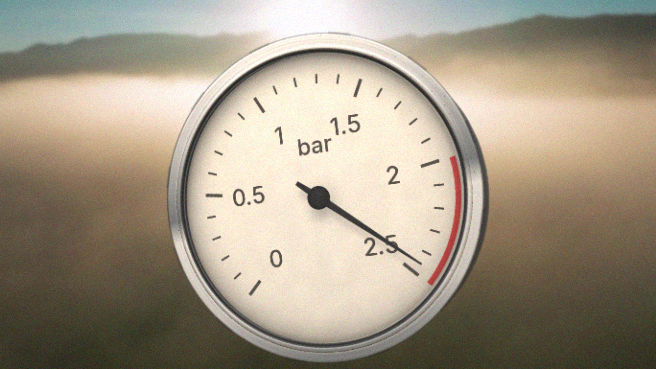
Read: 2.45,bar
